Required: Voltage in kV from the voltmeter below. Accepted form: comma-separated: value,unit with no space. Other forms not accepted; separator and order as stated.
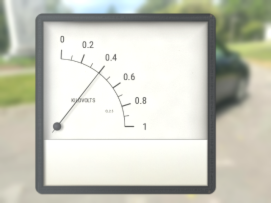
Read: 0.4,kV
